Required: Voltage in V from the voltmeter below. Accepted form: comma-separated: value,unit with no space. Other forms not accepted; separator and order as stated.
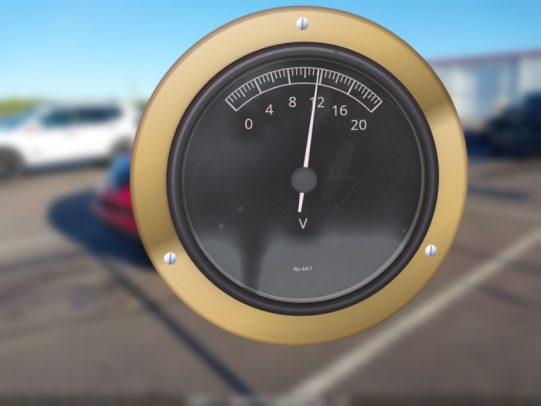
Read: 11.5,V
